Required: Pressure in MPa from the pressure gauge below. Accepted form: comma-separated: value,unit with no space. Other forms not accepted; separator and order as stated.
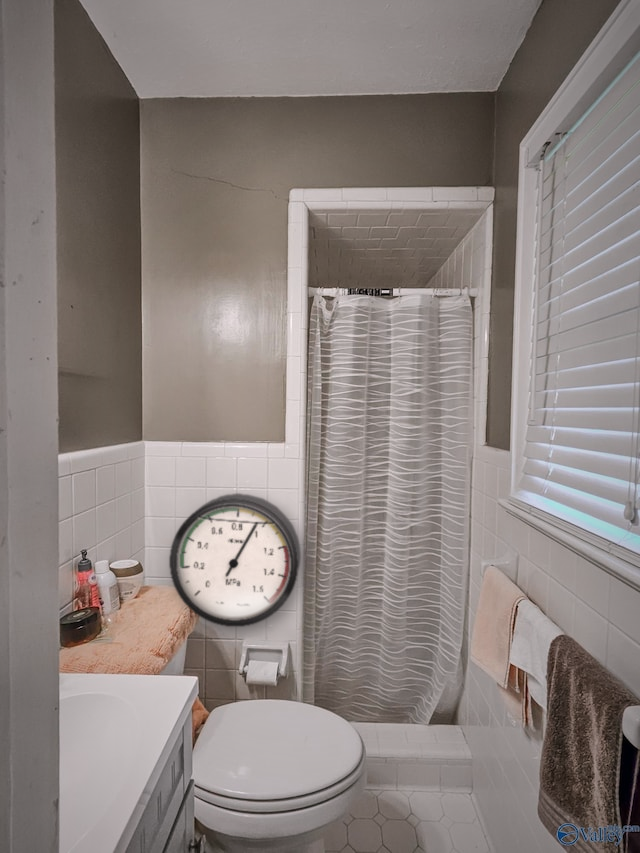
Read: 0.95,MPa
